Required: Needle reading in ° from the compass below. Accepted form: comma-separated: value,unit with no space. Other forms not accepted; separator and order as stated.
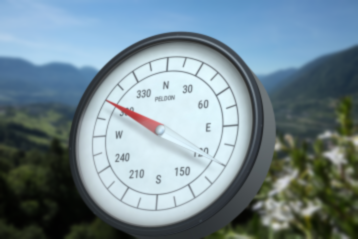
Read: 300,°
